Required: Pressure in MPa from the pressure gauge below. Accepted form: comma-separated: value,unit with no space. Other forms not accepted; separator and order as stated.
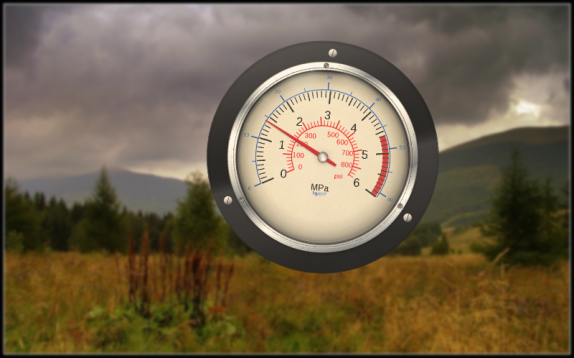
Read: 1.4,MPa
